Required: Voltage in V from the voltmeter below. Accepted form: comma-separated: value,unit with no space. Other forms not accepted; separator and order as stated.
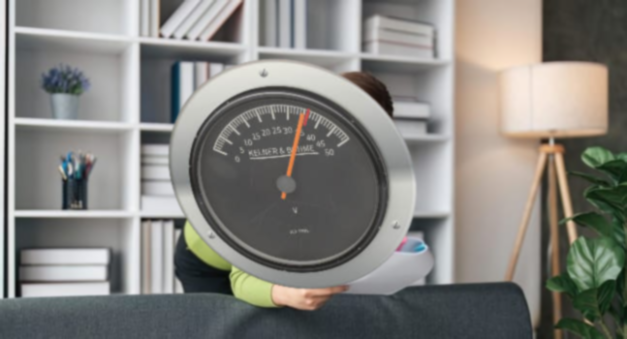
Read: 35,V
